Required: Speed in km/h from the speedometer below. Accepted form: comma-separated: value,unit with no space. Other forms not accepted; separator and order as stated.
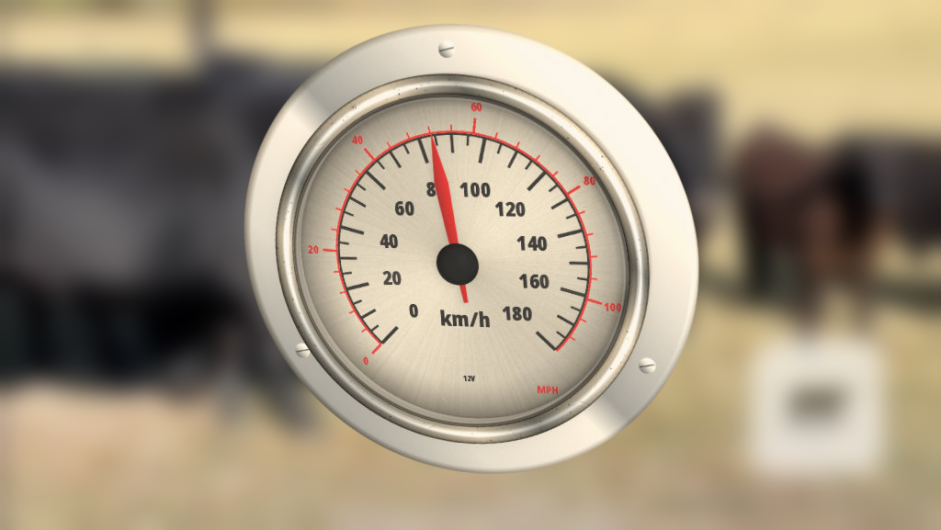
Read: 85,km/h
